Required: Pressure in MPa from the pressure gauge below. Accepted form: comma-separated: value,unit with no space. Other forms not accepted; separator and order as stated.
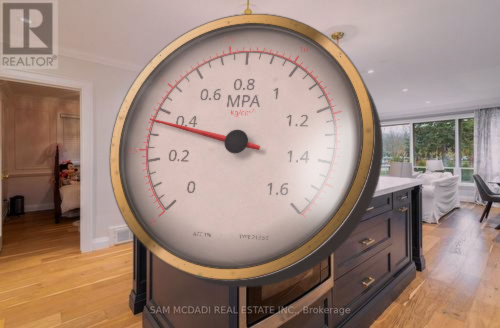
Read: 0.35,MPa
